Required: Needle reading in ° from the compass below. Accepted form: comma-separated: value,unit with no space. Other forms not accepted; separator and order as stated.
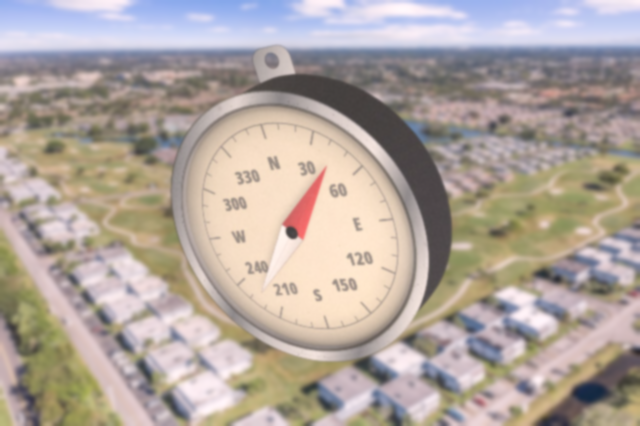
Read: 45,°
